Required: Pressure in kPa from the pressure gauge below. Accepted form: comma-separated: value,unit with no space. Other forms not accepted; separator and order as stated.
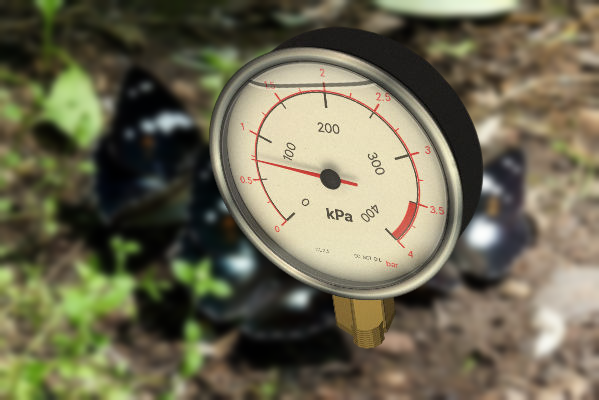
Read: 75,kPa
